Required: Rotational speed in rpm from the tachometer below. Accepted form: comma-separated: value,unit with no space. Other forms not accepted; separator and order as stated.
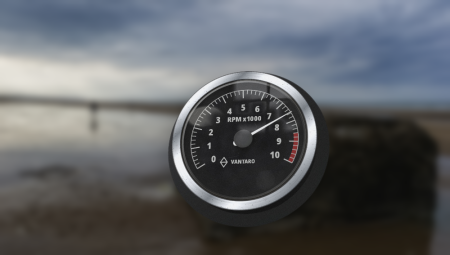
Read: 7600,rpm
